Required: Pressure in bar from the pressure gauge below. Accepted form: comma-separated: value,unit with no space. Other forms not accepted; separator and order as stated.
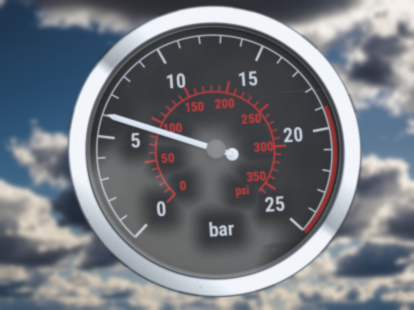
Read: 6,bar
